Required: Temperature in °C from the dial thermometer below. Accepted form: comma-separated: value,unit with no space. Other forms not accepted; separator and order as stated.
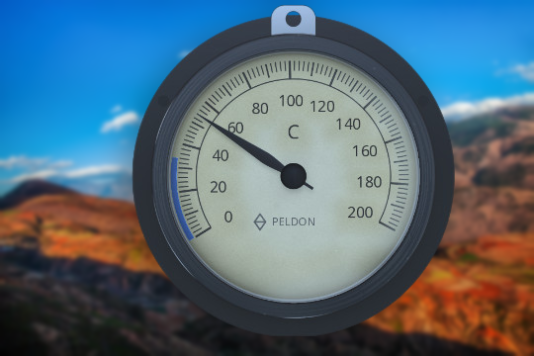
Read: 54,°C
